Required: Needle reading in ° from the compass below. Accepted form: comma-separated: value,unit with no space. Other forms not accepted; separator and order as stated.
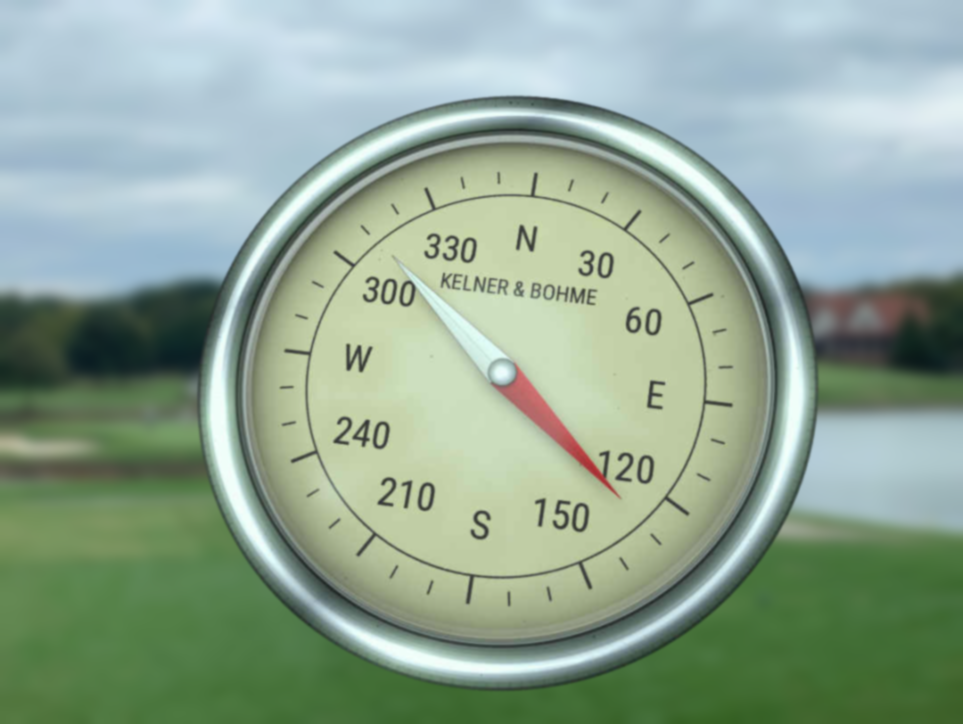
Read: 130,°
